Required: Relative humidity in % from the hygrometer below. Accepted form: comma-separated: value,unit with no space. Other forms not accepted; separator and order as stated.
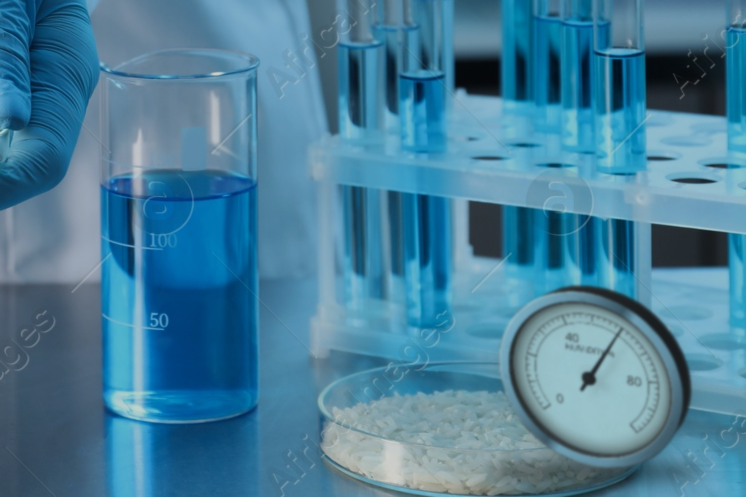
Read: 60,%
